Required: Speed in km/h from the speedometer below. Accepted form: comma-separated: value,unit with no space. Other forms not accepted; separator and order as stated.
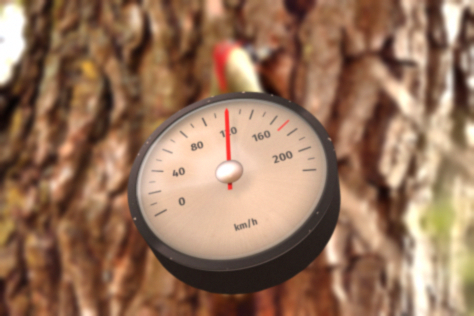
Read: 120,km/h
